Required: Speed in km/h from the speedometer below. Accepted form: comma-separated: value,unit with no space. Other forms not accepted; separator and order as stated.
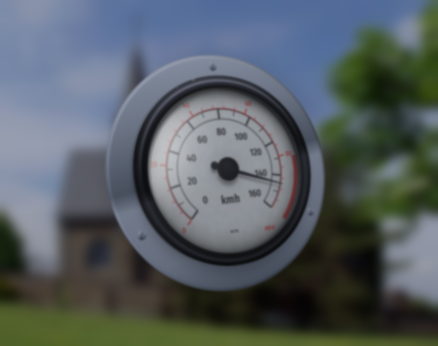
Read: 145,km/h
